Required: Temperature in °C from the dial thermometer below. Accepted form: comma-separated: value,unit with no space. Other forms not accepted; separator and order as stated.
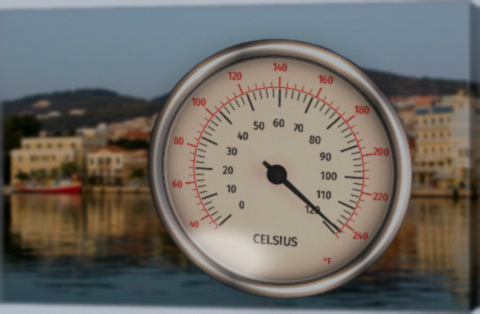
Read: 118,°C
